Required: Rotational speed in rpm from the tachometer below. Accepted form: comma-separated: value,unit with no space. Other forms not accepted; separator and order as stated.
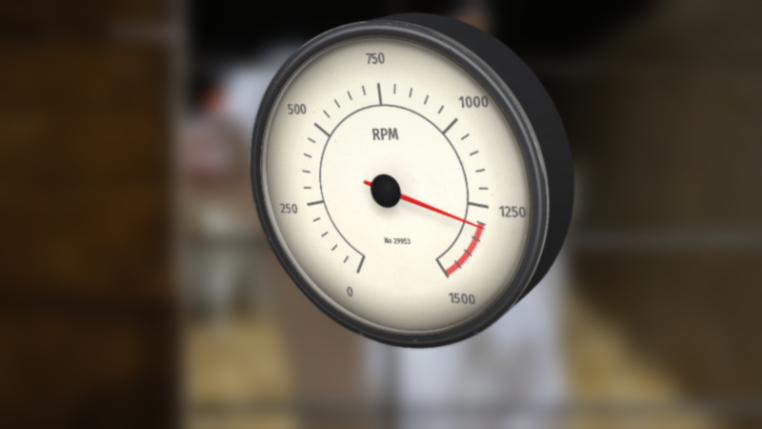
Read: 1300,rpm
